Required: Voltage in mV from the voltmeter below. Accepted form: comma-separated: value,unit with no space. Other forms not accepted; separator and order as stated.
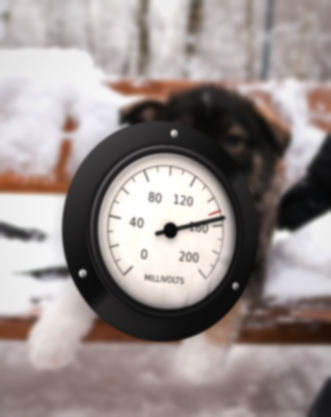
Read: 155,mV
